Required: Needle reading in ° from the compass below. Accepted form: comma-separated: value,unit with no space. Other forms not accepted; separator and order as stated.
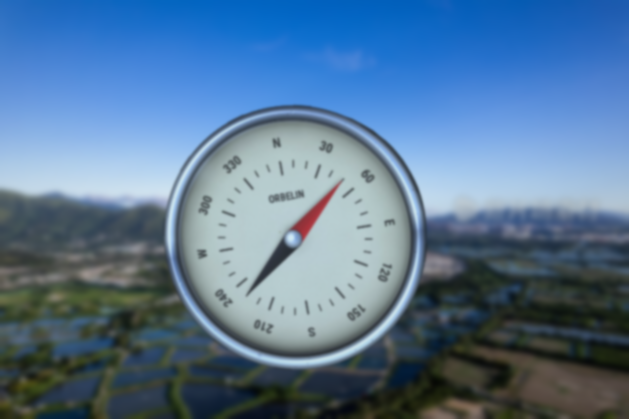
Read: 50,°
